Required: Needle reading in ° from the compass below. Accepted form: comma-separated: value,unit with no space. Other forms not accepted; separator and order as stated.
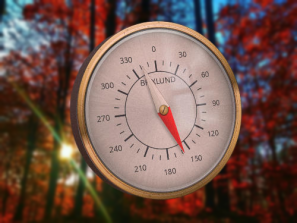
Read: 160,°
